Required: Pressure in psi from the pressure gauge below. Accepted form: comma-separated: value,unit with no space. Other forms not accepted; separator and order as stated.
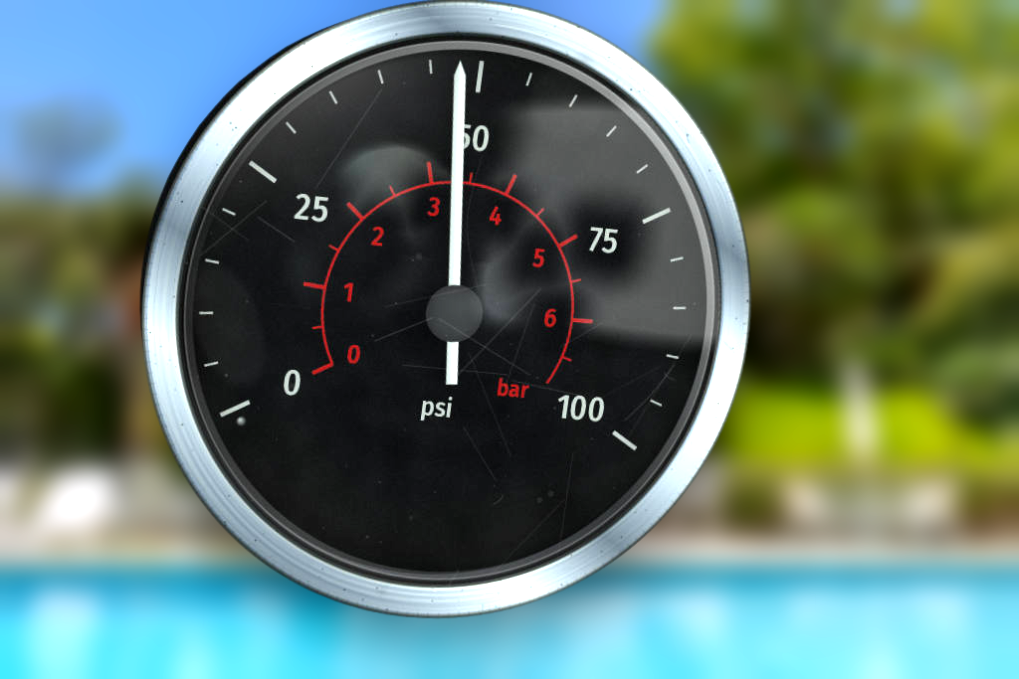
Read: 47.5,psi
